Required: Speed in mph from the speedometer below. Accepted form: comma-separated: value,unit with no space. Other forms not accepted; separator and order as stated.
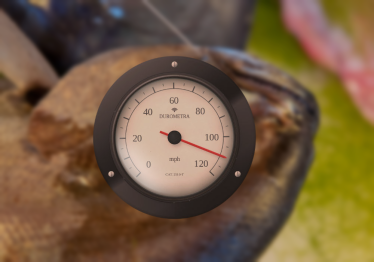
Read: 110,mph
